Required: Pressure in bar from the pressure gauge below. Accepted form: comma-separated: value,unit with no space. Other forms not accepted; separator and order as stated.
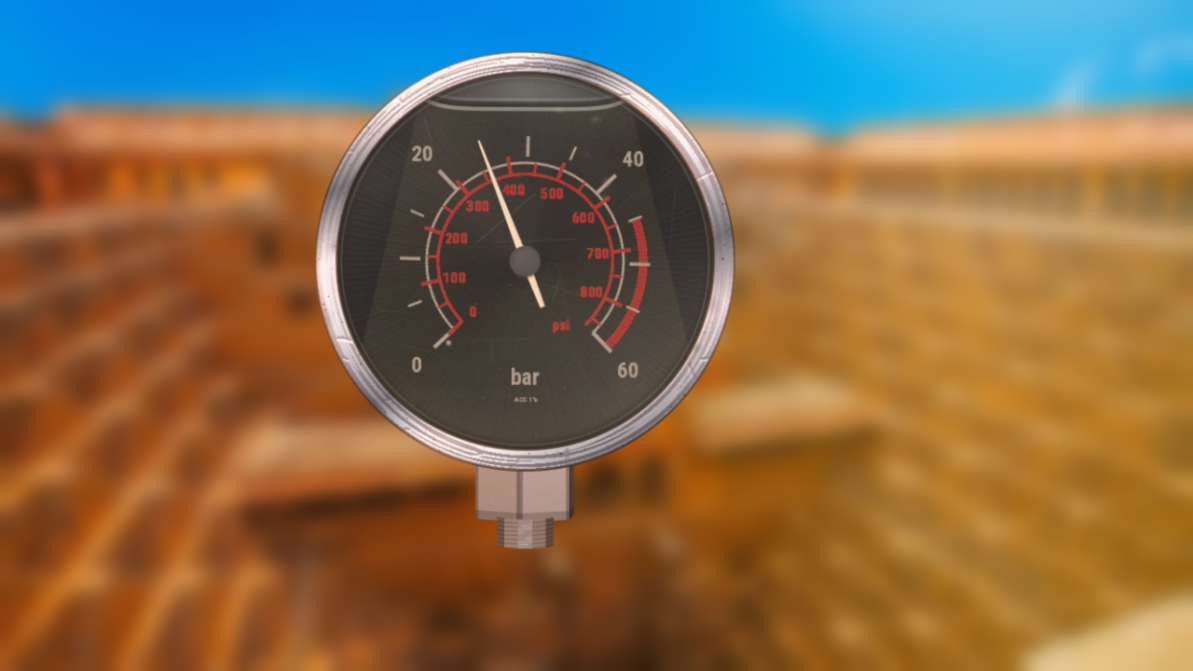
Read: 25,bar
